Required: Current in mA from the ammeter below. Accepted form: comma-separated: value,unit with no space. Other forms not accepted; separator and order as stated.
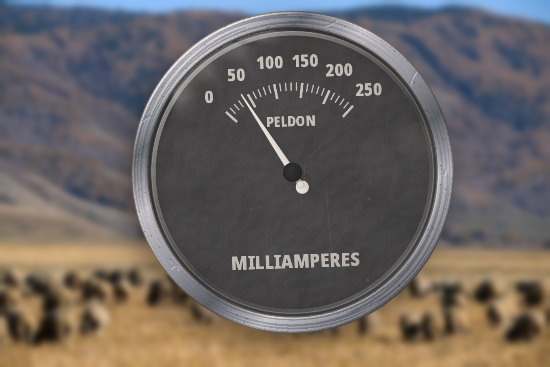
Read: 40,mA
